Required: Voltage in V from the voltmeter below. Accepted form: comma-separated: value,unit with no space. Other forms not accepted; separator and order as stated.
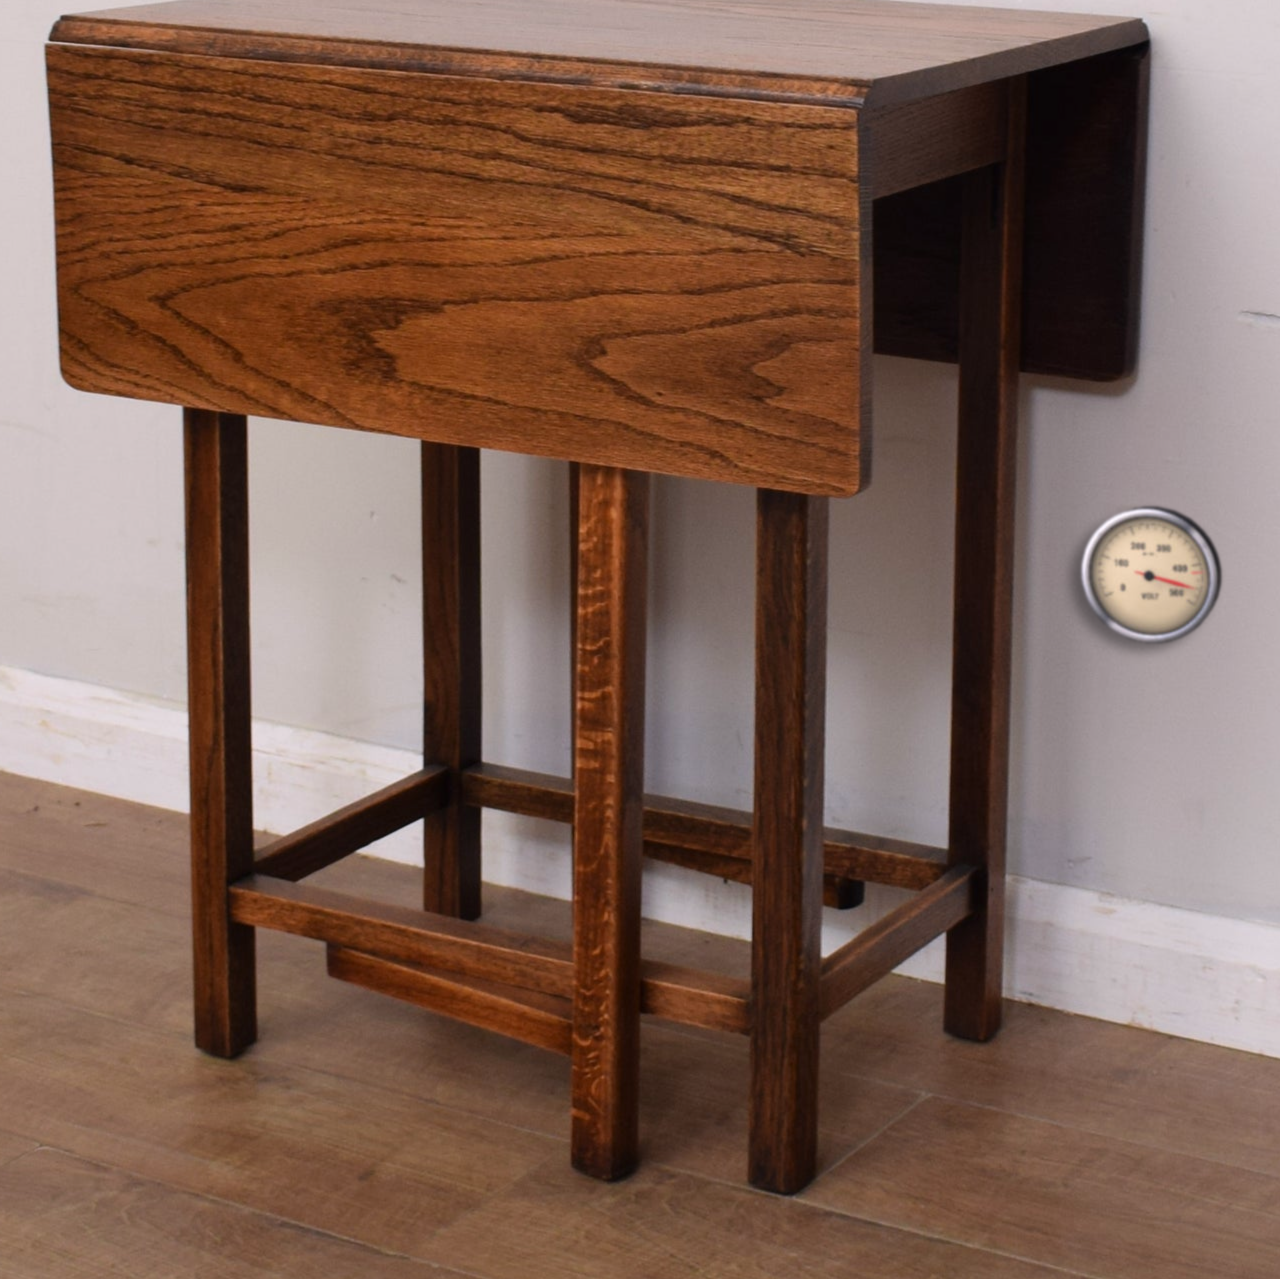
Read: 460,V
